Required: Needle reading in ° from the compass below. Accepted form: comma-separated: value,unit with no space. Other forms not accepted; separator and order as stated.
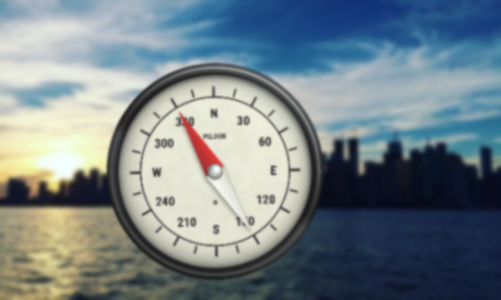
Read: 330,°
